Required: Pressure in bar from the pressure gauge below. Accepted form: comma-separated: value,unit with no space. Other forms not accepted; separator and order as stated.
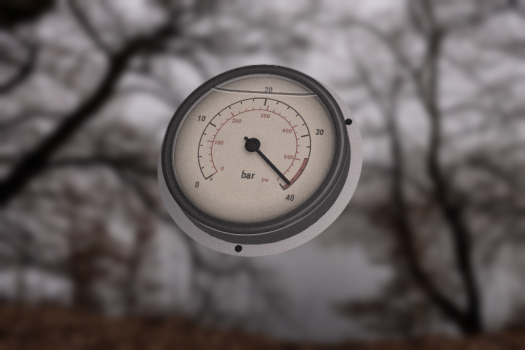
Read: 39,bar
